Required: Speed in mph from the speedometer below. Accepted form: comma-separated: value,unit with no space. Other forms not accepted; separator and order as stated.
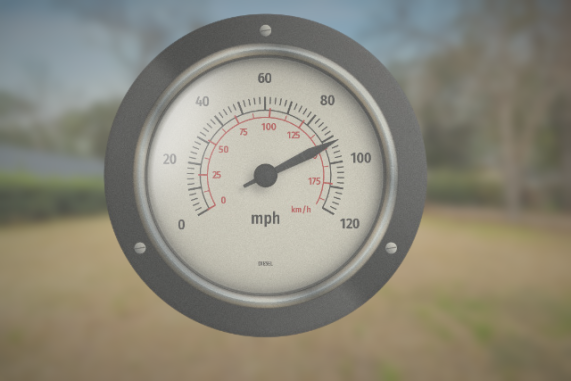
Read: 92,mph
